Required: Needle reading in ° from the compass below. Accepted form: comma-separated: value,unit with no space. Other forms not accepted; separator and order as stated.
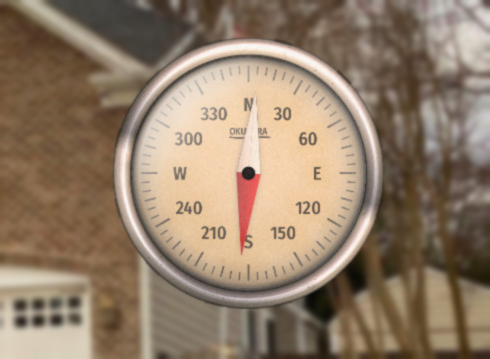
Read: 185,°
